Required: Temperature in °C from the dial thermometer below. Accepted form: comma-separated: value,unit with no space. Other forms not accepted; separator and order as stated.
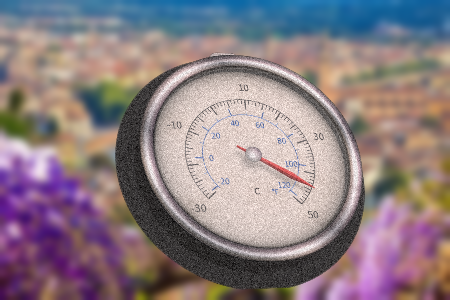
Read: 45,°C
